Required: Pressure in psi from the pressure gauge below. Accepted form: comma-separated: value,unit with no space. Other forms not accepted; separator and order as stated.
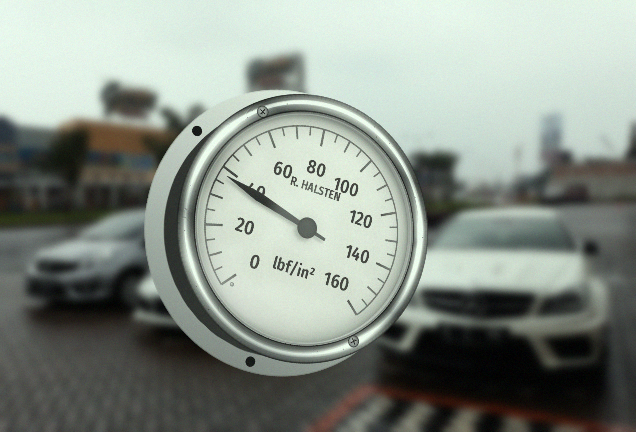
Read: 37.5,psi
